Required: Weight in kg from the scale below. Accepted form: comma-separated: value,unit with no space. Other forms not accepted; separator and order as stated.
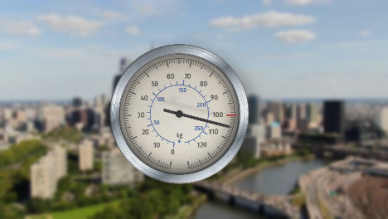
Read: 105,kg
